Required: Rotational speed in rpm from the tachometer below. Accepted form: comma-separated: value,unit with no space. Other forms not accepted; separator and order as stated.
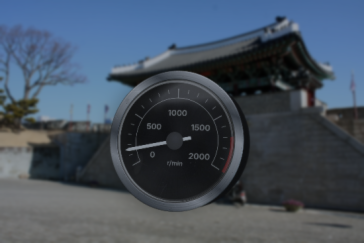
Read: 150,rpm
